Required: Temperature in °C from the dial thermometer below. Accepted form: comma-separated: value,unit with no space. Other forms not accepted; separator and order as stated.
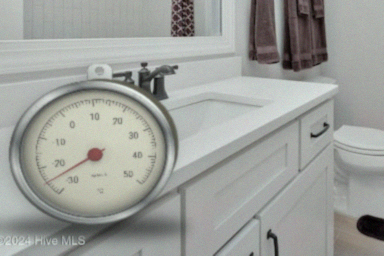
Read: -25,°C
